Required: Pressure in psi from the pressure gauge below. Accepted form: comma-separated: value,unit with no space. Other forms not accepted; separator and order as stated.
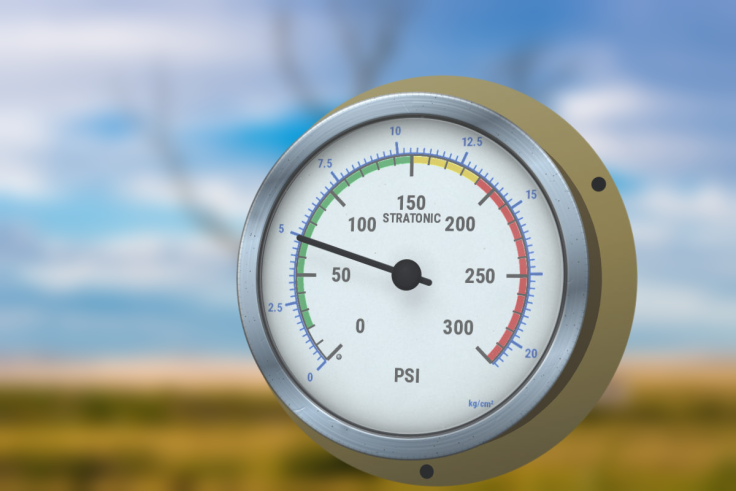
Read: 70,psi
